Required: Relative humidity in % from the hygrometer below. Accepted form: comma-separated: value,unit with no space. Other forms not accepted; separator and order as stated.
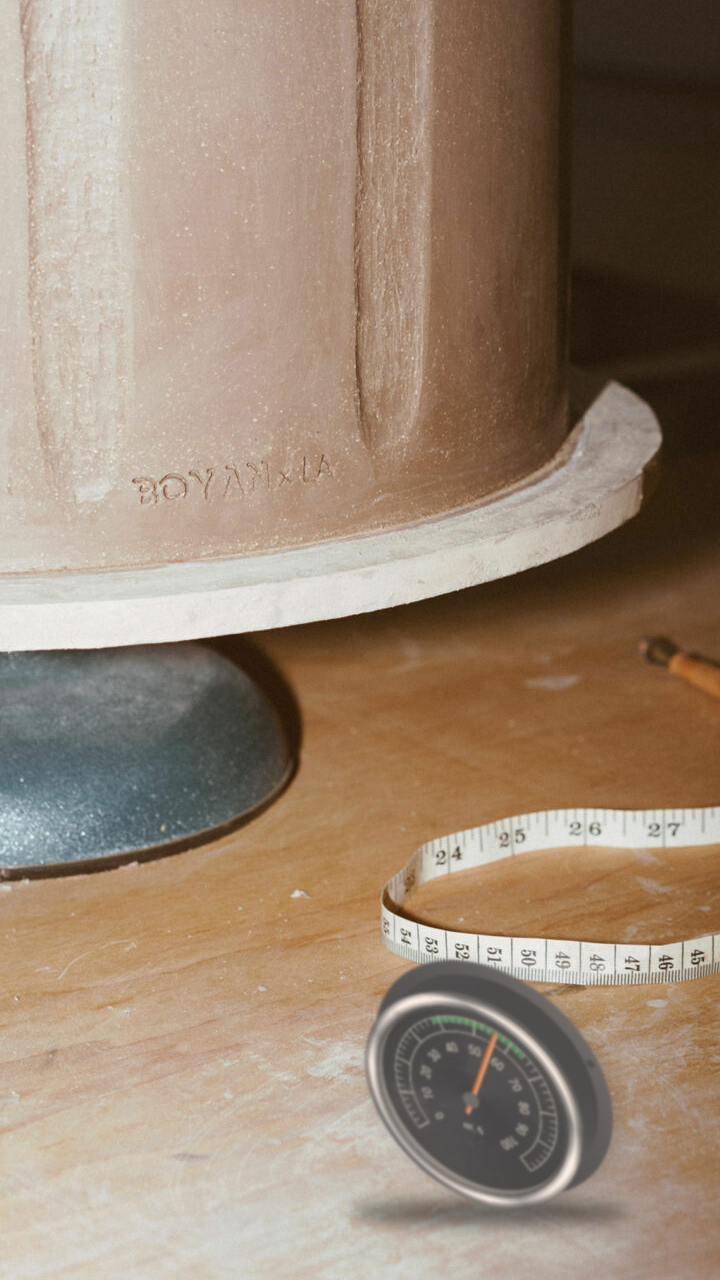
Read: 56,%
